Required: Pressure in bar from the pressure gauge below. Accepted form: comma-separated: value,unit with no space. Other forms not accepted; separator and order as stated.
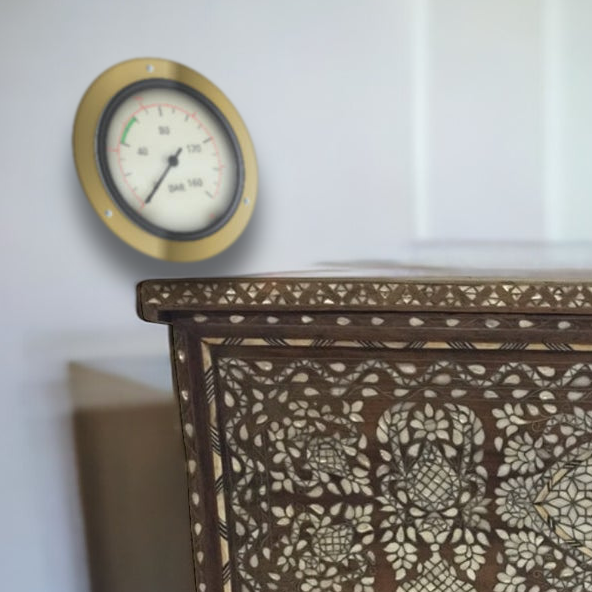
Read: 0,bar
